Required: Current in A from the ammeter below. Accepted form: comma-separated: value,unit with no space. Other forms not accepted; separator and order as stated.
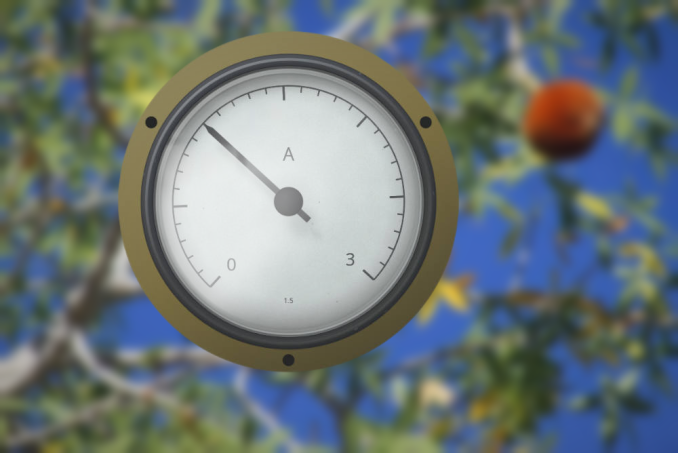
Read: 1,A
